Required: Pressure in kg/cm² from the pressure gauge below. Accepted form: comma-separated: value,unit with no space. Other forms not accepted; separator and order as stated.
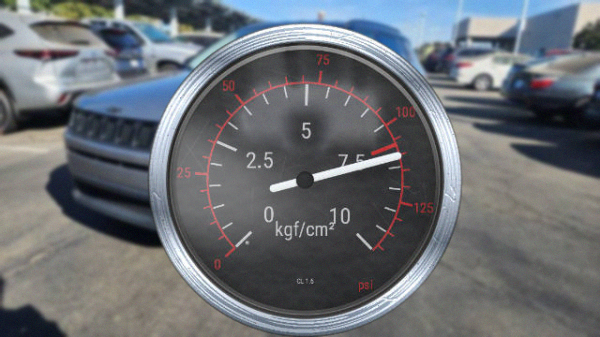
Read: 7.75,kg/cm²
